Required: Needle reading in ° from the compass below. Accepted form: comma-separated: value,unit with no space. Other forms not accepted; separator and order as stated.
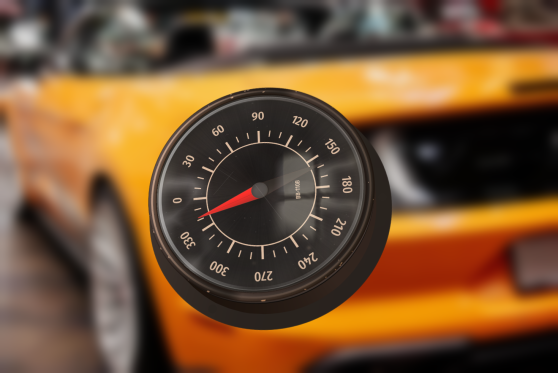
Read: 340,°
